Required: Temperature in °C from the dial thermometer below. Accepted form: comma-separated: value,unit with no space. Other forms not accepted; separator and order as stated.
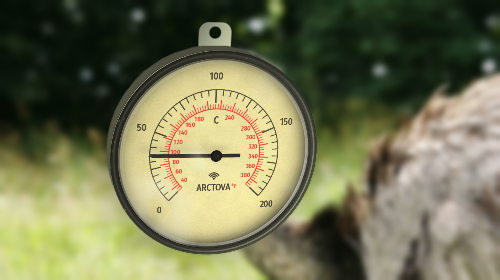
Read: 35,°C
